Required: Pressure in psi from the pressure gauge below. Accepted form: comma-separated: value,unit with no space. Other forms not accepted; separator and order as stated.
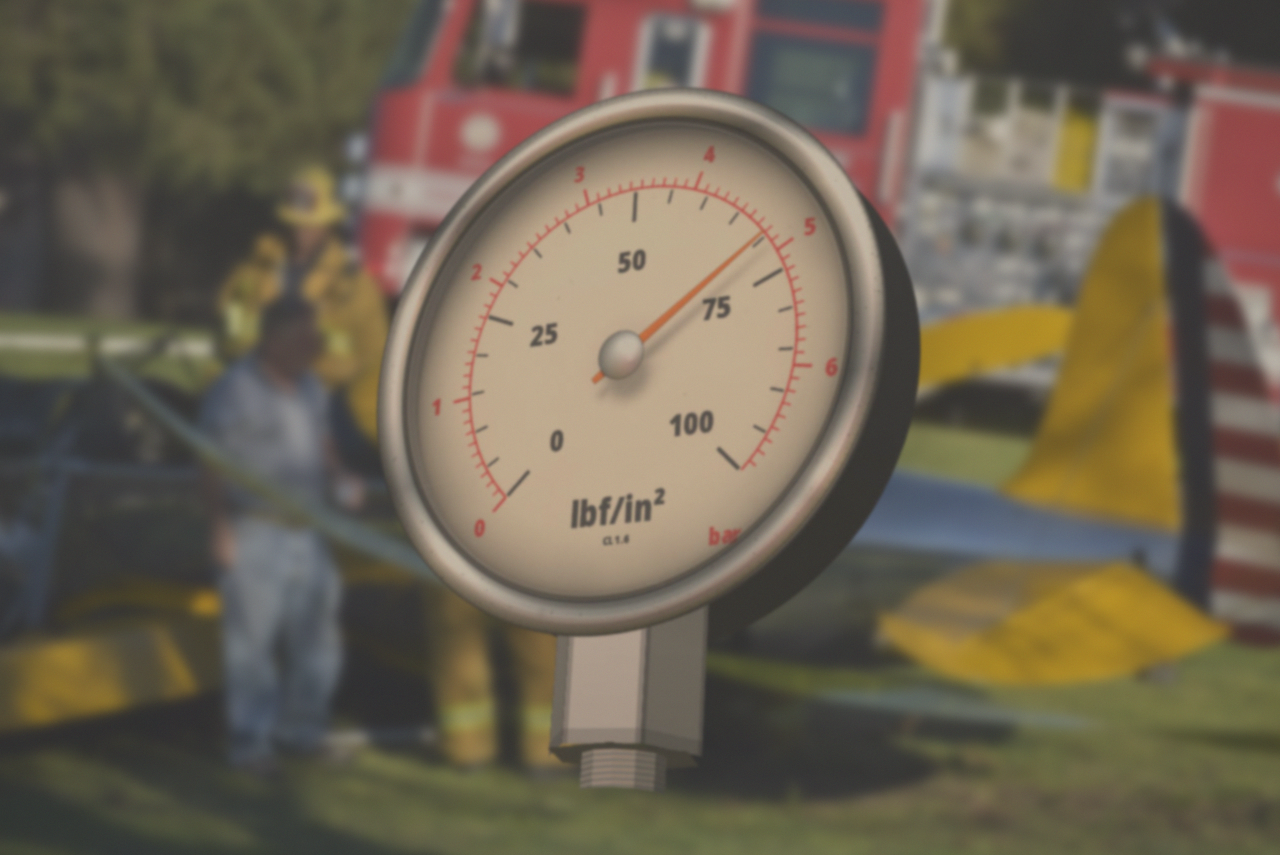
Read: 70,psi
